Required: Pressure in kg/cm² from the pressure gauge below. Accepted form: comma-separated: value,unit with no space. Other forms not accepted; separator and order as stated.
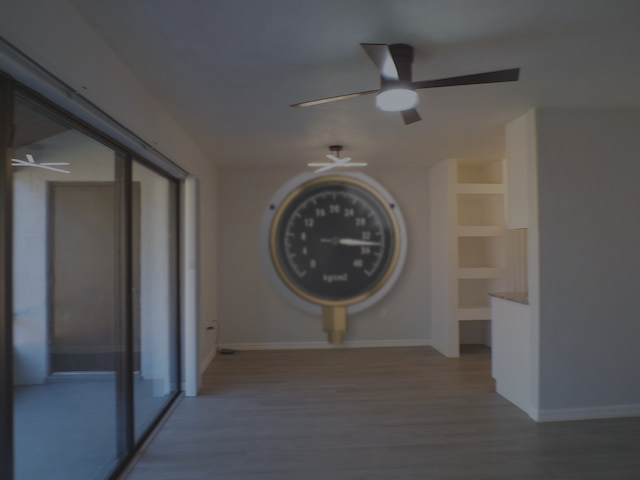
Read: 34,kg/cm²
